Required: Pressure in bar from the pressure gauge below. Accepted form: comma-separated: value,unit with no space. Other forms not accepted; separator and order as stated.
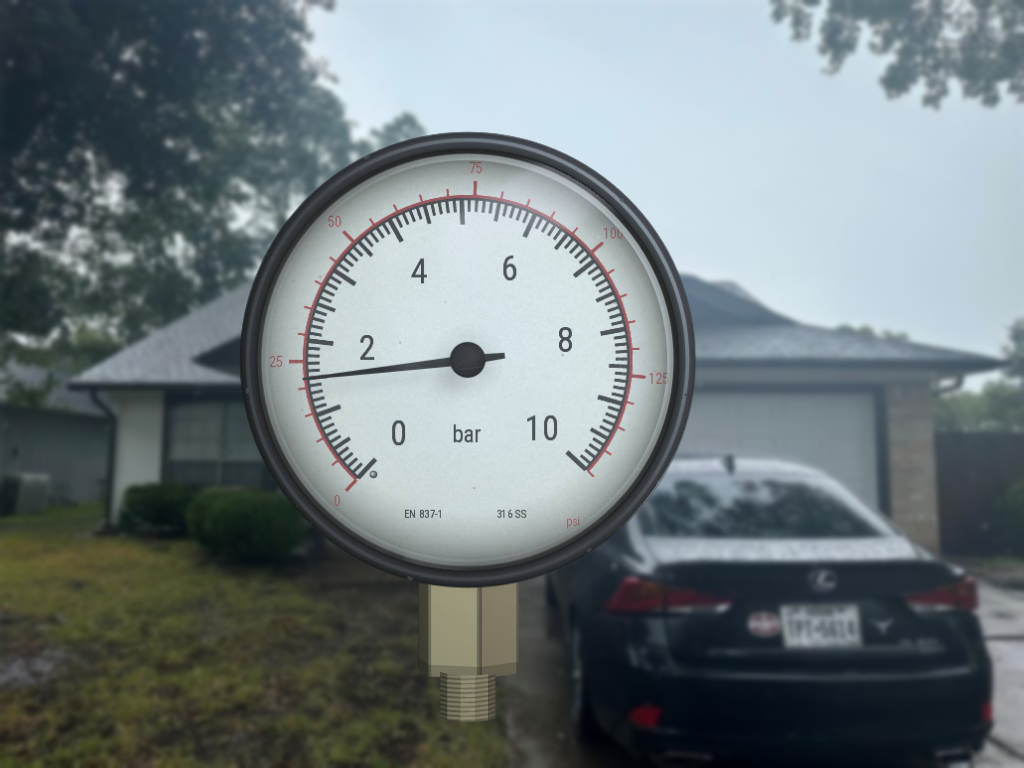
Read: 1.5,bar
